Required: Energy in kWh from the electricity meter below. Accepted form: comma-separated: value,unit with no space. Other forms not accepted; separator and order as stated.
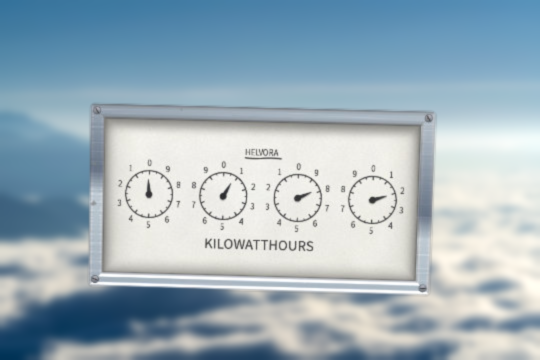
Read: 82,kWh
